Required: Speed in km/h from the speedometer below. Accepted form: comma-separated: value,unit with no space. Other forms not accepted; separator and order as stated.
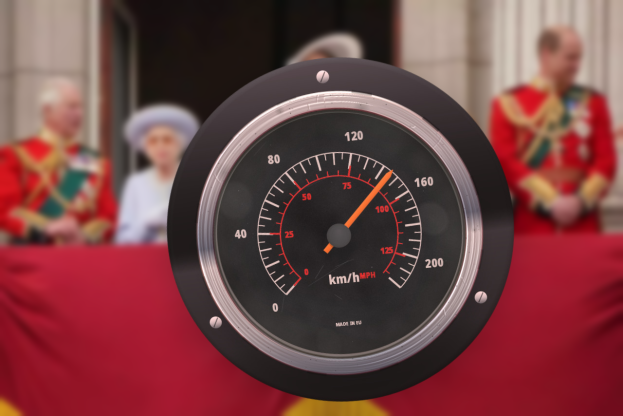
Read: 145,km/h
